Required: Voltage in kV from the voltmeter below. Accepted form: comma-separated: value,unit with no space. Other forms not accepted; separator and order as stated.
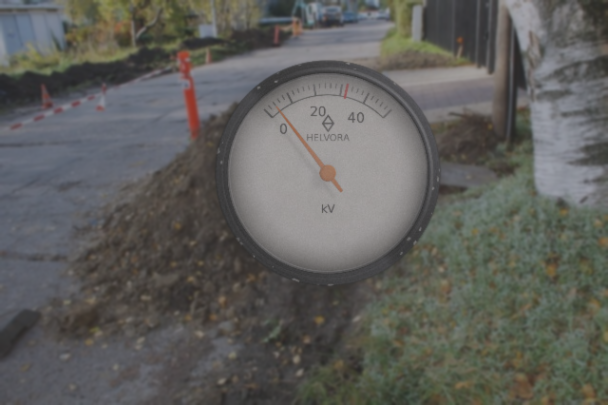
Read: 4,kV
